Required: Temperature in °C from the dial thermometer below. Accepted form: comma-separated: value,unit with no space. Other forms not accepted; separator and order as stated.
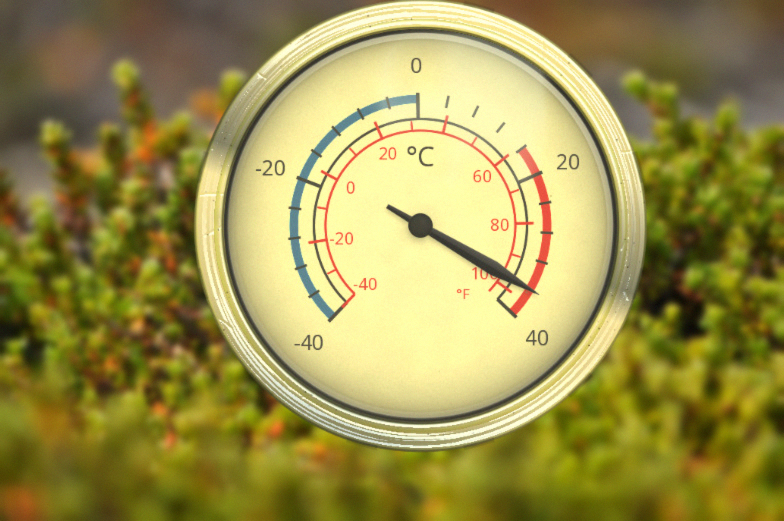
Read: 36,°C
